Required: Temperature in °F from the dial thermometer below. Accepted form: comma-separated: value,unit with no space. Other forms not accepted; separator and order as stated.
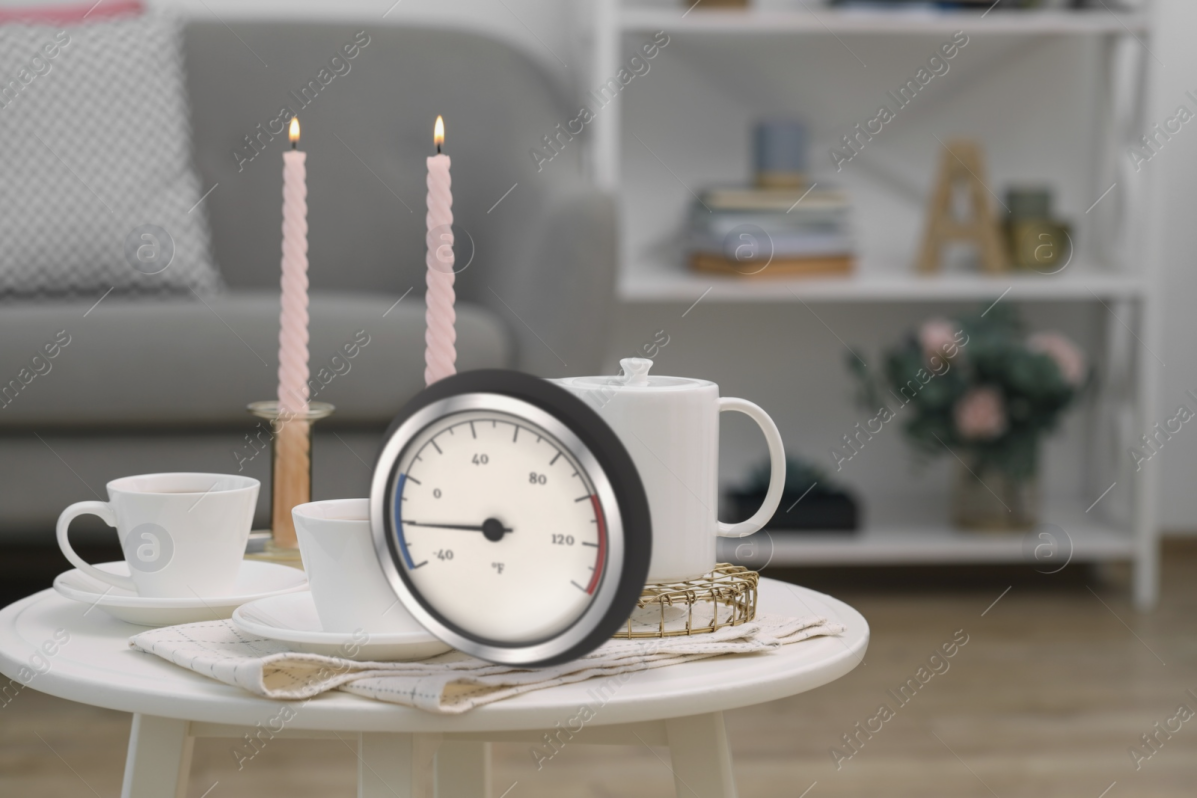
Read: -20,°F
